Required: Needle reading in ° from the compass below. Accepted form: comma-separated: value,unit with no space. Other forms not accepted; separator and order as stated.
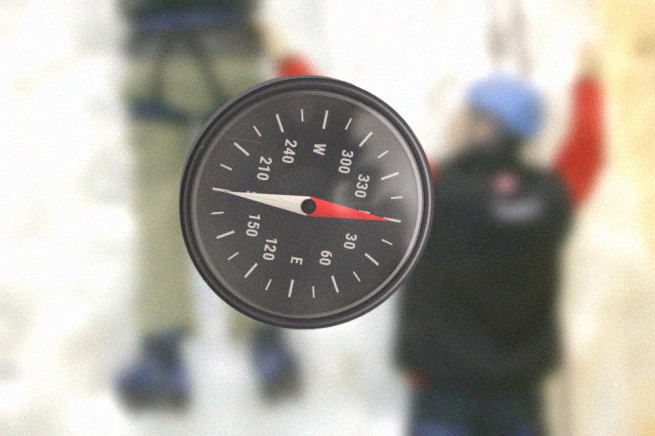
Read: 0,°
